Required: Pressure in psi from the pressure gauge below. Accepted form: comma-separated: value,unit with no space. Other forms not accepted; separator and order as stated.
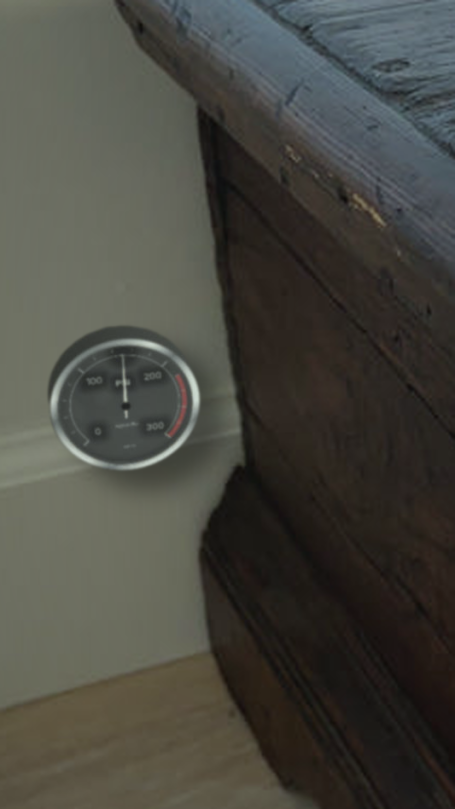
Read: 150,psi
